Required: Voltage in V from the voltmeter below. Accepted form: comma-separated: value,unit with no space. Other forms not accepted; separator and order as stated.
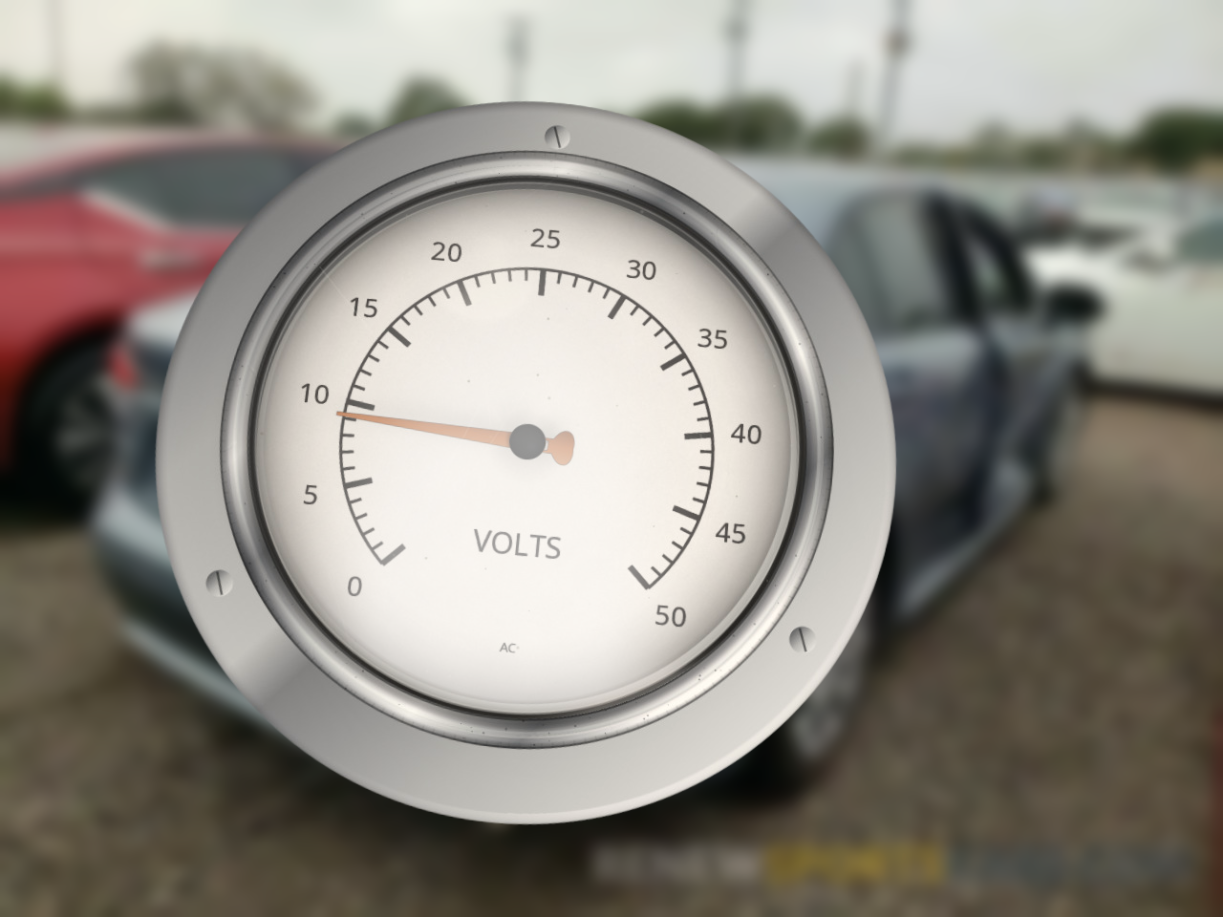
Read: 9,V
